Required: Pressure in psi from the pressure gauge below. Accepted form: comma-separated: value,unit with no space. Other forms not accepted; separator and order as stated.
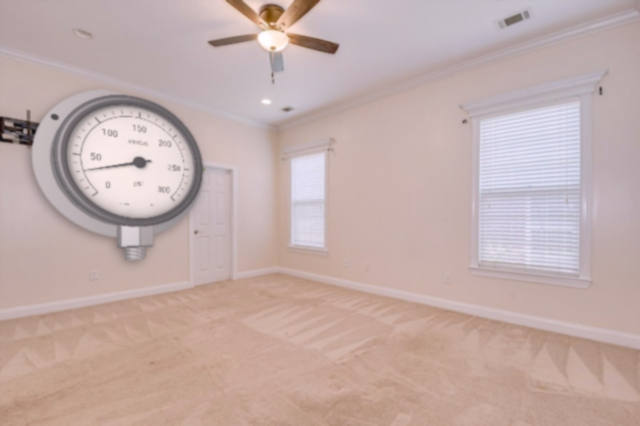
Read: 30,psi
